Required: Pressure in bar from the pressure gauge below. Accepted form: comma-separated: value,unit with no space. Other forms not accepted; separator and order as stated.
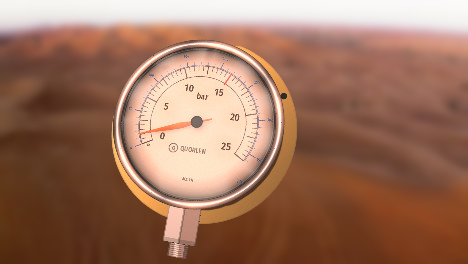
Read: 1,bar
